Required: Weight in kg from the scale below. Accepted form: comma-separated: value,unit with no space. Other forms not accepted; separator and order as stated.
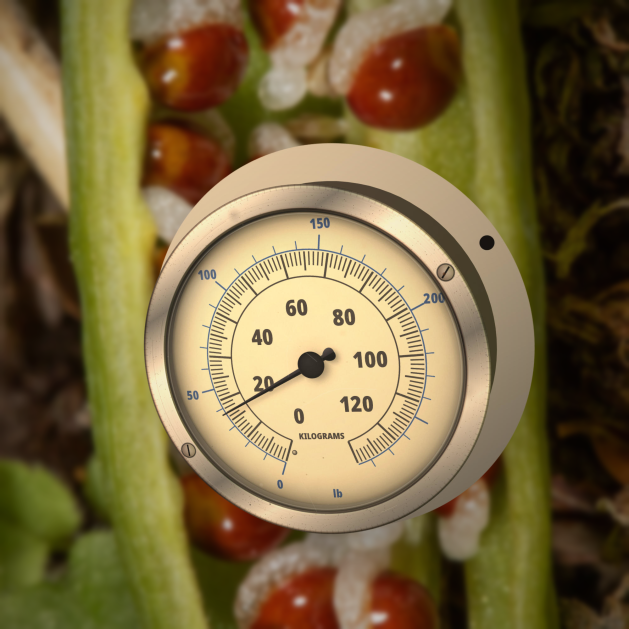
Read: 17,kg
